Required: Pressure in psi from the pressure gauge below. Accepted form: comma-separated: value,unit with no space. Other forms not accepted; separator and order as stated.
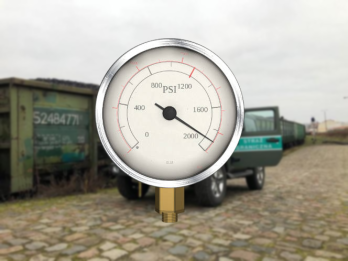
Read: 1900,psi
